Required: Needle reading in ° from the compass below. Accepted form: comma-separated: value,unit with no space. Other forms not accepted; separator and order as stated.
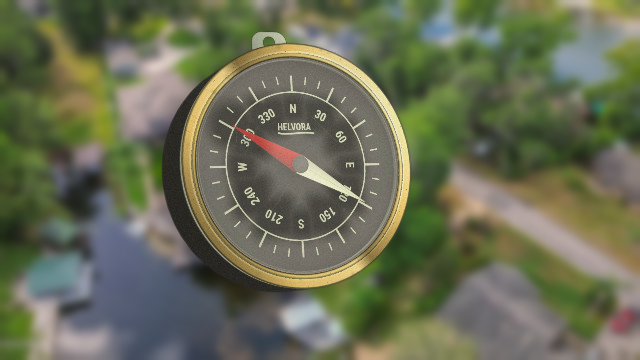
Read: 300,°
